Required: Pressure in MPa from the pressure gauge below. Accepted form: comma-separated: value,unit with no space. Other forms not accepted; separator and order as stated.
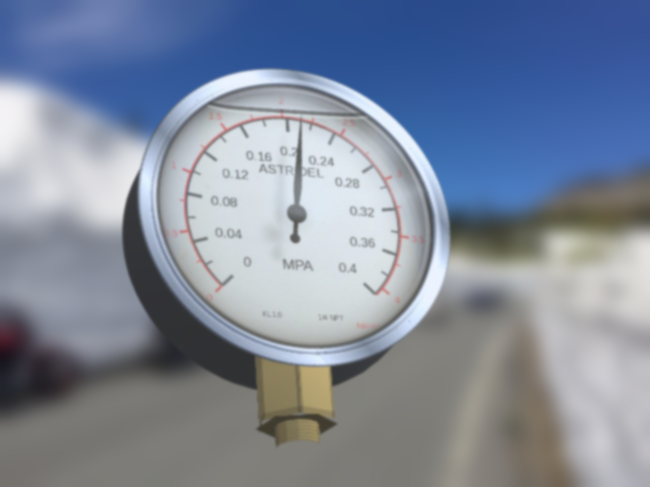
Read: 0.21,MPa
